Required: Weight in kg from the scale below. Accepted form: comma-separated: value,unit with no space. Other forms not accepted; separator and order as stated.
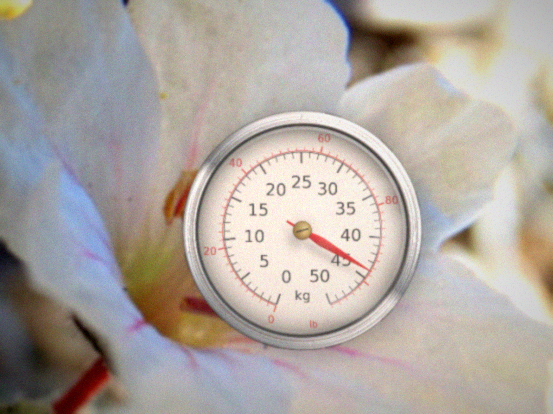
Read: 44,kg
